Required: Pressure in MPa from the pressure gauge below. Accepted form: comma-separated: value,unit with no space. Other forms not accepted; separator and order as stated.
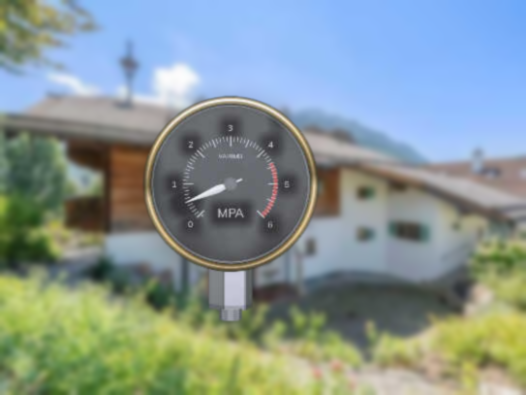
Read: 0.5,MPa
